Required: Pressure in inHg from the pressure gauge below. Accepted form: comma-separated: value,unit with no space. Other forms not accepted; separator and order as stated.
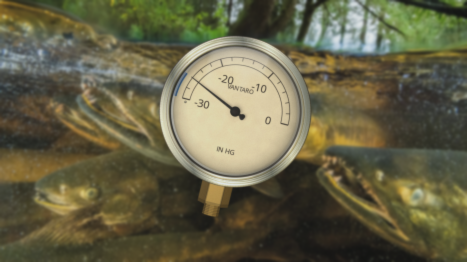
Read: -26,inHg
